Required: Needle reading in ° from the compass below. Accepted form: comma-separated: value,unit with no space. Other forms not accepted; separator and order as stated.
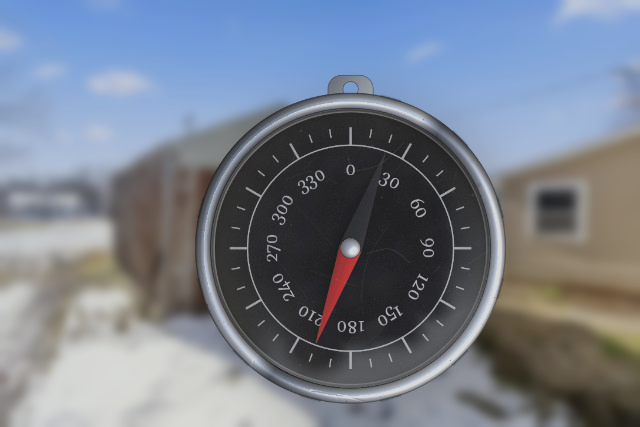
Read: 200,°
